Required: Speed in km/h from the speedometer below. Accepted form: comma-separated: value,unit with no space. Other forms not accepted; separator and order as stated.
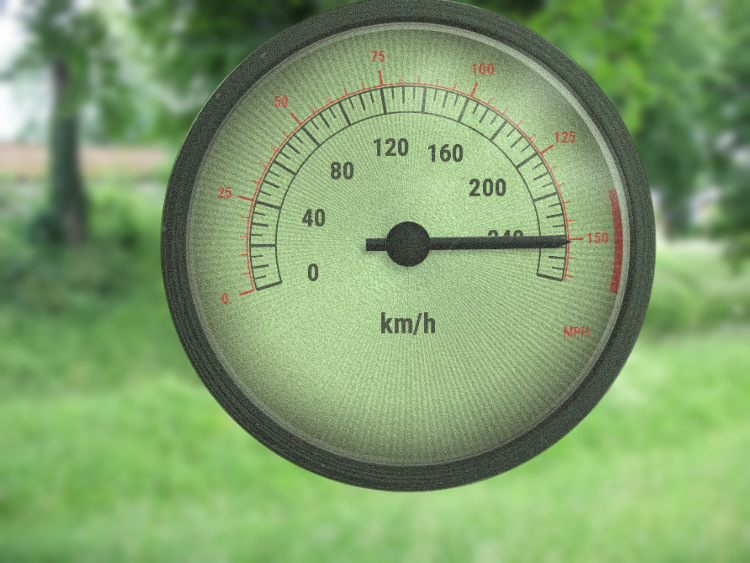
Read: 242.5,km/h
